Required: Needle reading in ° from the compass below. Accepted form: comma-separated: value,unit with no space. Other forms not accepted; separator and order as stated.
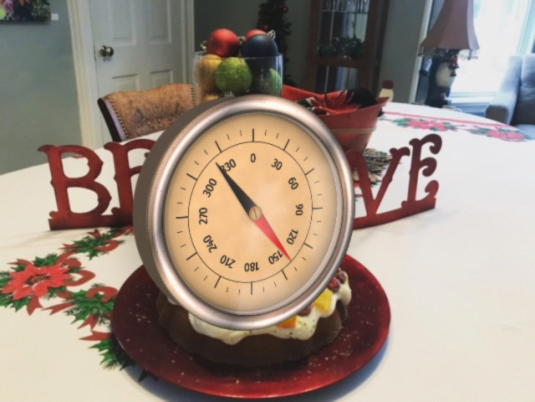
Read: 140,°
